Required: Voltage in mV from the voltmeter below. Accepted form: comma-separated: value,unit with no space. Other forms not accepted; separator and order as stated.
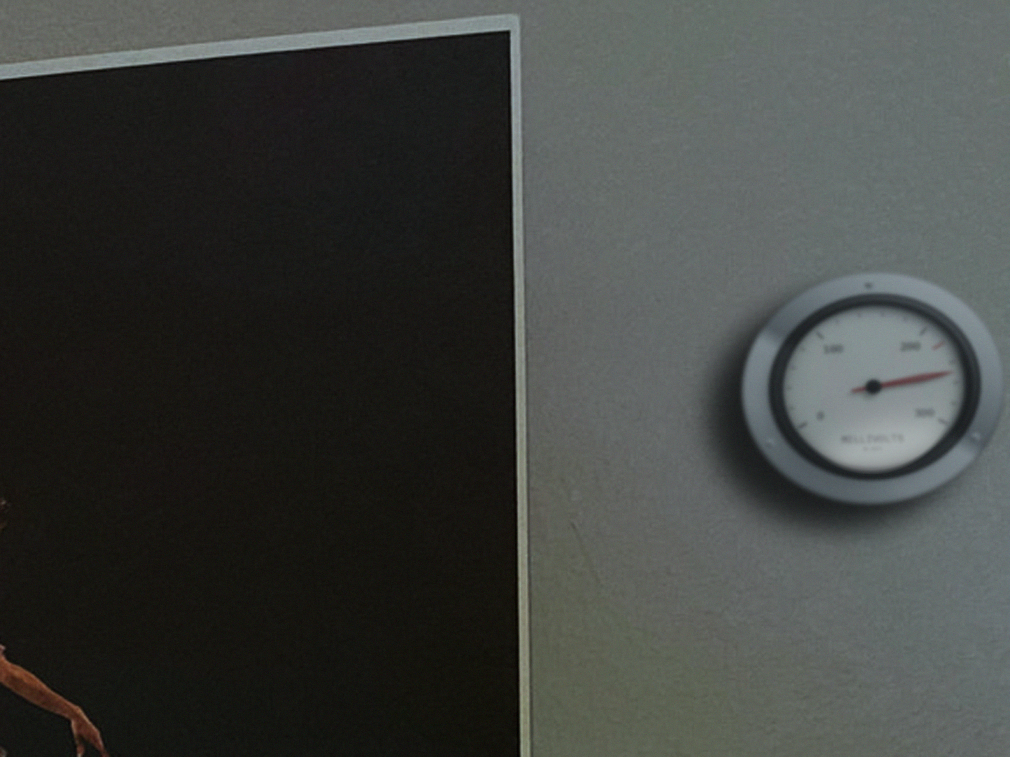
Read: 250,mV
